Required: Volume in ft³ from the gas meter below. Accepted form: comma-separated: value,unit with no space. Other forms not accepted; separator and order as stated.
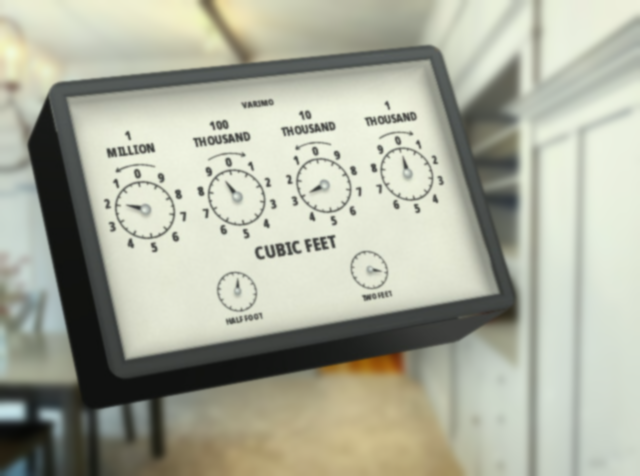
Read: 193000,ft³
